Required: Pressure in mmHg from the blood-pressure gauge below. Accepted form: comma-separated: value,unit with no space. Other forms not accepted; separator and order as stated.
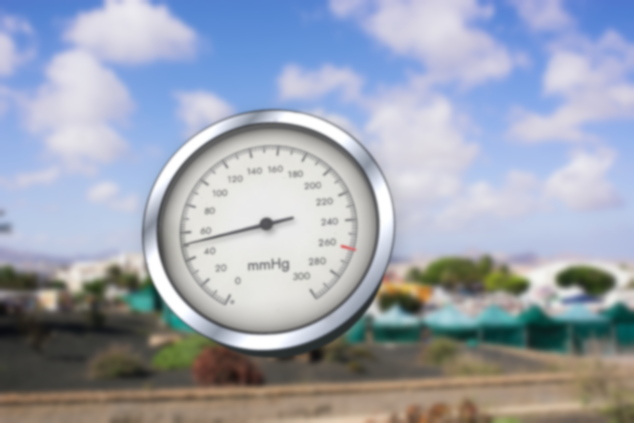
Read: 50,mmHg
